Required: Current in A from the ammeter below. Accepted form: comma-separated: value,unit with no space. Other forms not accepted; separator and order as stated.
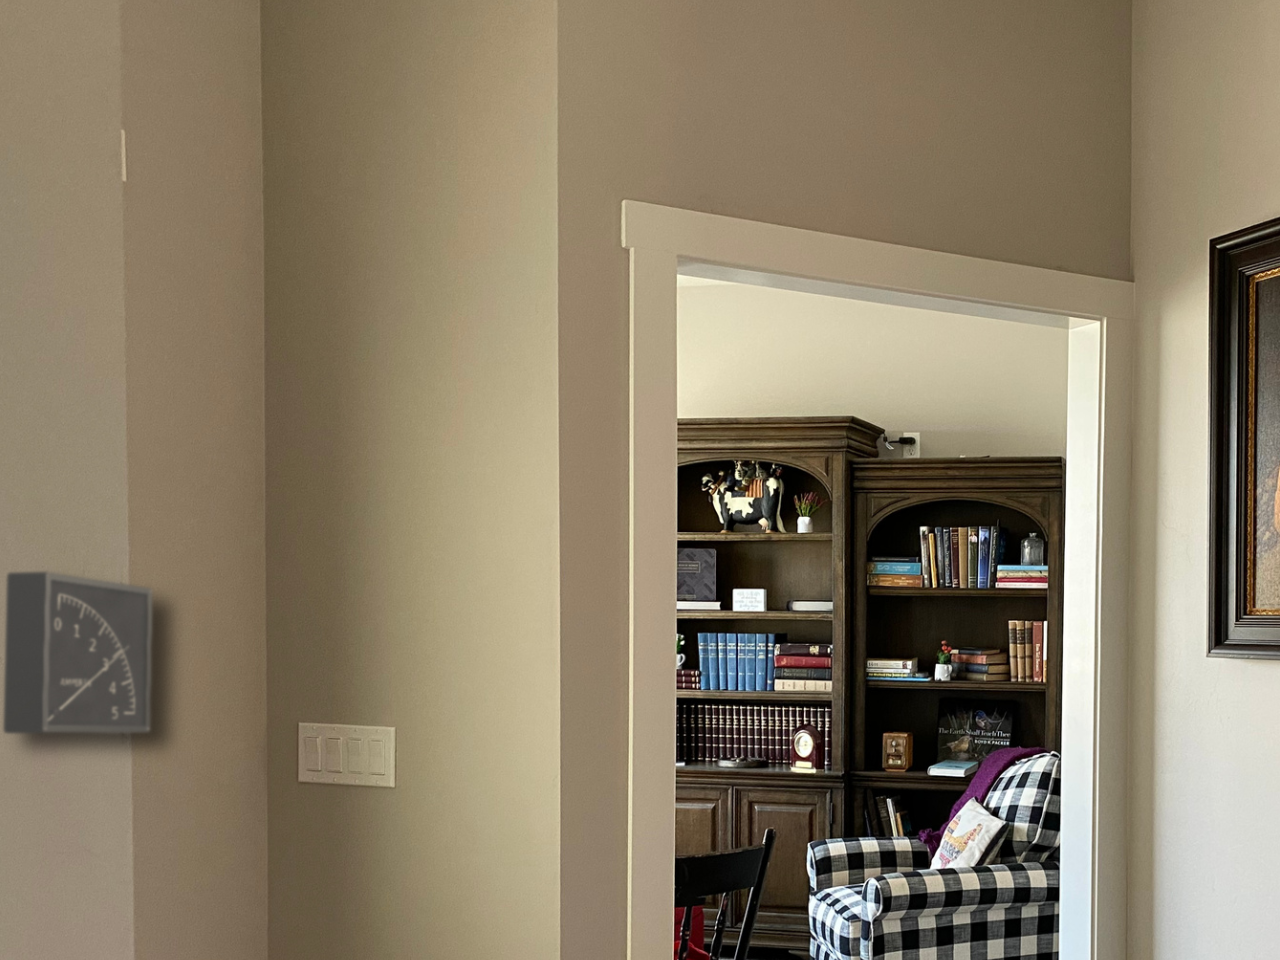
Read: 3,A
